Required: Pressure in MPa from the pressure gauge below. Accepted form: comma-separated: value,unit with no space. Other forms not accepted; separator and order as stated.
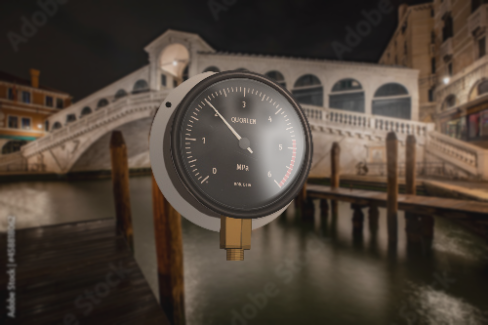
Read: 2,MPa
